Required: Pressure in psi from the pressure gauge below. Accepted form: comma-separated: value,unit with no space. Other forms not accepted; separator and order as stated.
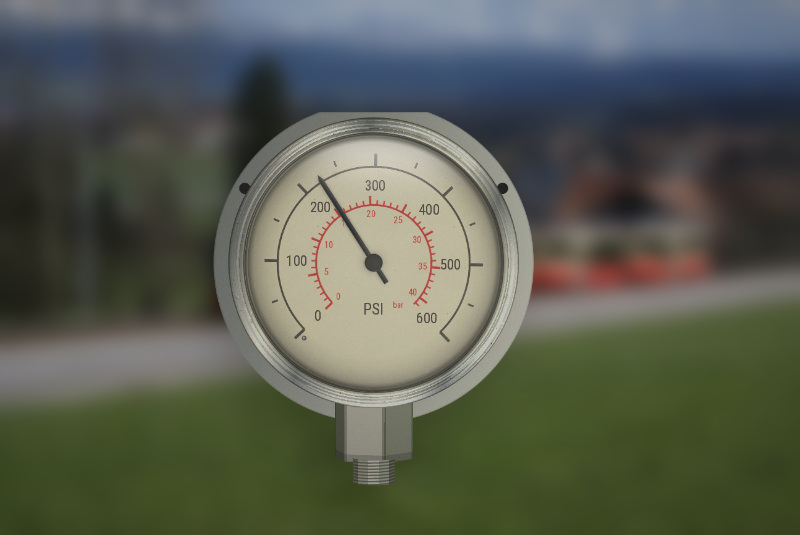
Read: 225,psi
